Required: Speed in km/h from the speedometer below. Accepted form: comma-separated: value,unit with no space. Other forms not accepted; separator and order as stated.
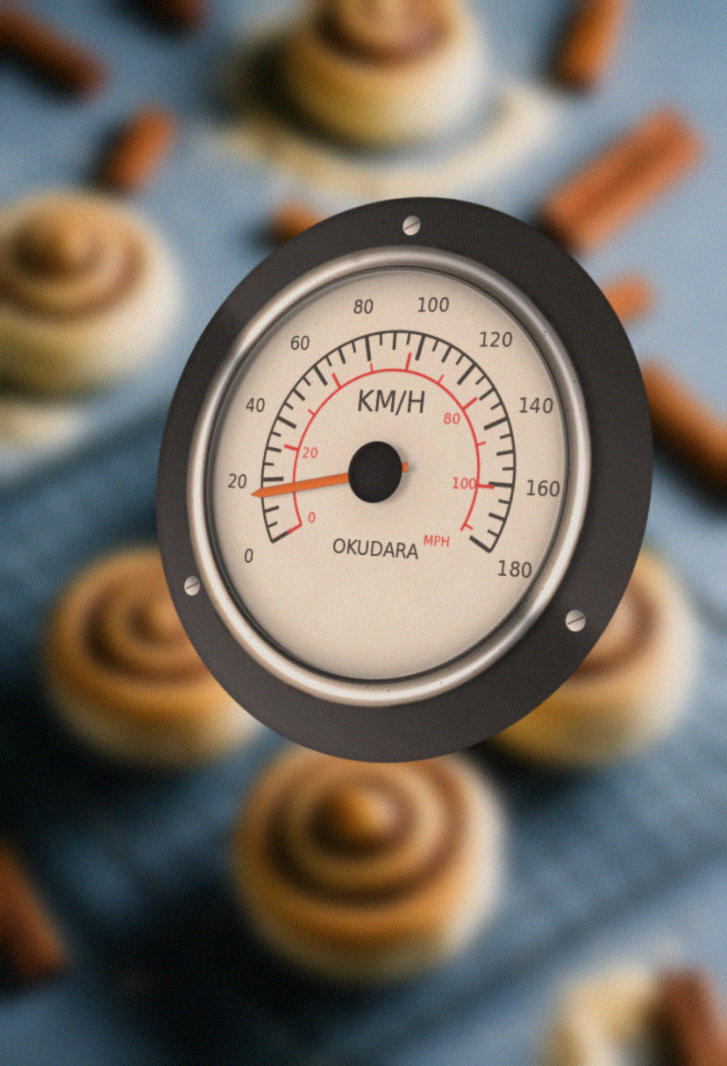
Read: 15,km/h
